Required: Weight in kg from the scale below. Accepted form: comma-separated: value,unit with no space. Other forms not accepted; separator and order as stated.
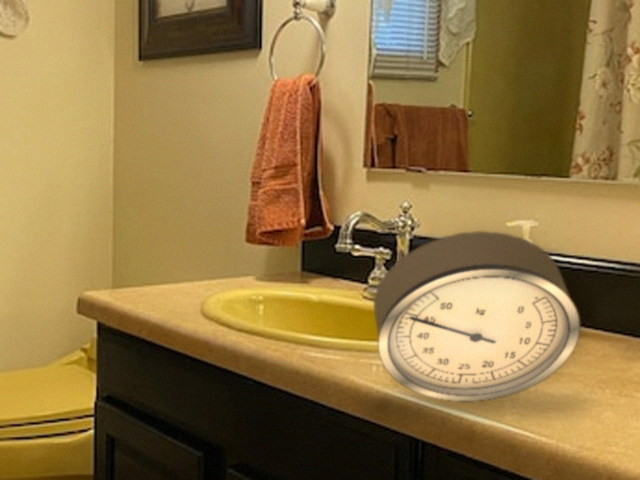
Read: 45,kg
